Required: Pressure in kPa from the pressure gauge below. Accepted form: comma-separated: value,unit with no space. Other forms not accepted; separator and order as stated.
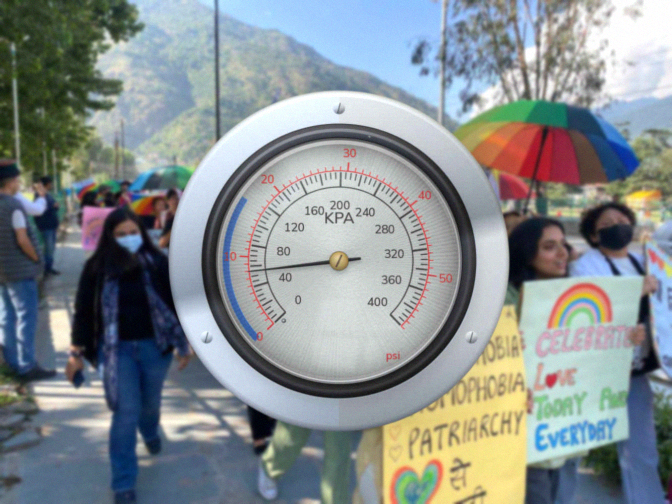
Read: 55,kPa
